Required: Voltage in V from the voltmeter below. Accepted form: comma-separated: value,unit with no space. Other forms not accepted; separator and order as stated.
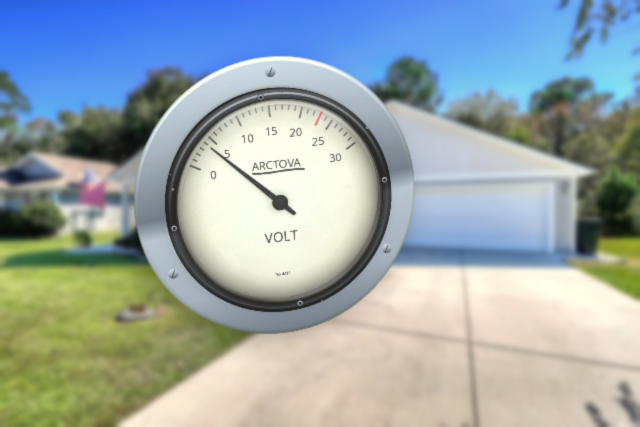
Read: 4,V
